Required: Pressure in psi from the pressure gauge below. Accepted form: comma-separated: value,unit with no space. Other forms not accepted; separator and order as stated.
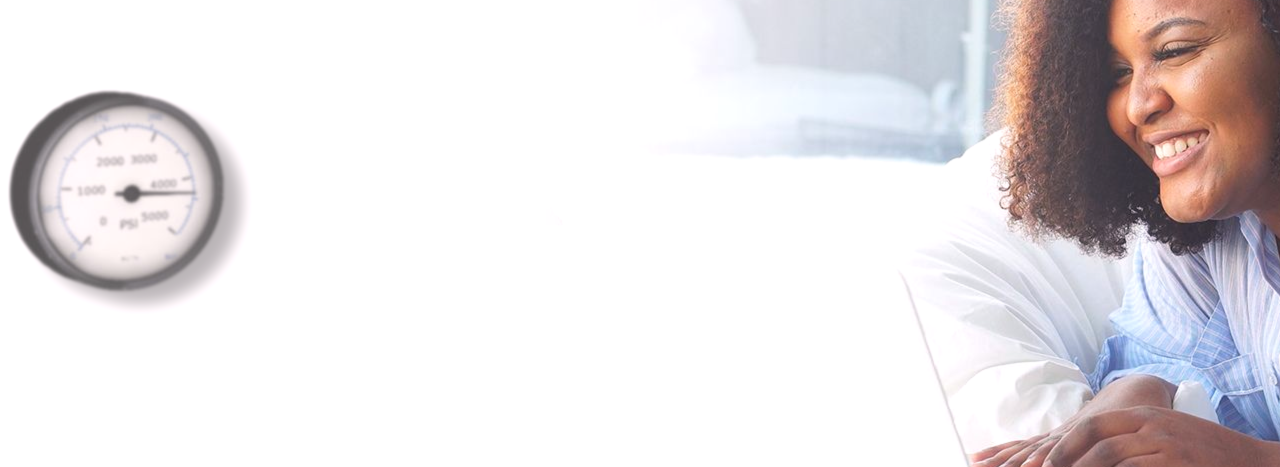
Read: 4250,psi
